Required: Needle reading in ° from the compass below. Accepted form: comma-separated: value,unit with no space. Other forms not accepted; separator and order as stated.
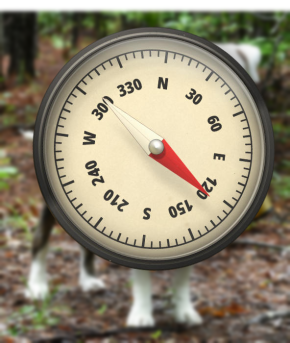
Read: 125,°
